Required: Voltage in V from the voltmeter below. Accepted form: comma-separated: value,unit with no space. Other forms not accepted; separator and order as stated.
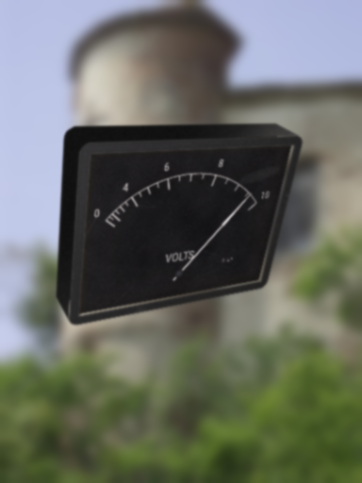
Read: 9.5,V
